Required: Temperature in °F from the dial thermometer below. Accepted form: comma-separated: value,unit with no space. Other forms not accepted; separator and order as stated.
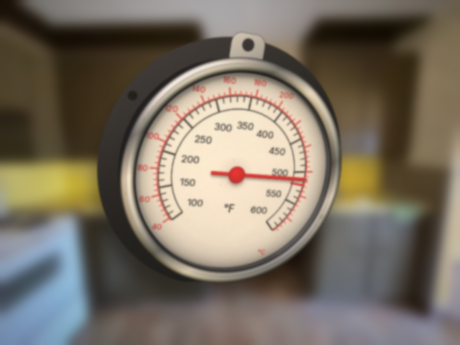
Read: 510,°F
